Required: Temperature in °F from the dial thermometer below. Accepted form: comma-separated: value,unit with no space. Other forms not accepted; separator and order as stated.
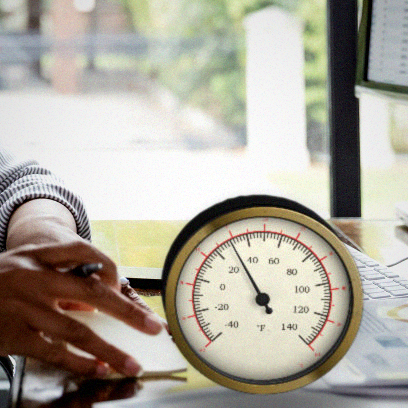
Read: 30,°F
